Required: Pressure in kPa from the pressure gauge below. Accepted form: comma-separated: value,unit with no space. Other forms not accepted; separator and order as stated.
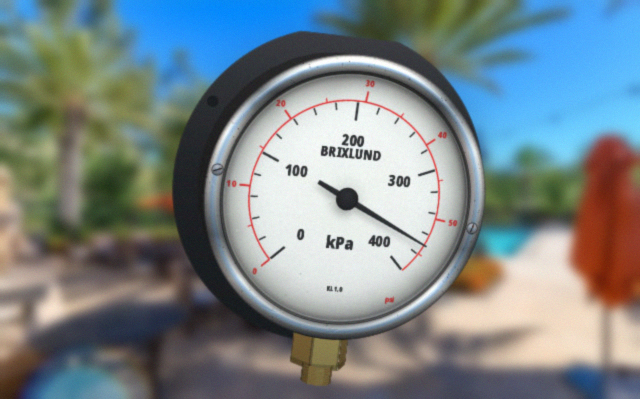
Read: 370,kPa
